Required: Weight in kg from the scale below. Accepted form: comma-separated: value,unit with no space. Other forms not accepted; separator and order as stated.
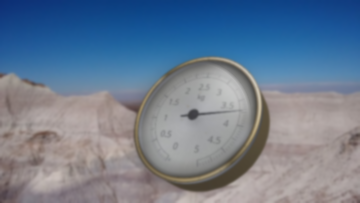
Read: 3.75,kg
